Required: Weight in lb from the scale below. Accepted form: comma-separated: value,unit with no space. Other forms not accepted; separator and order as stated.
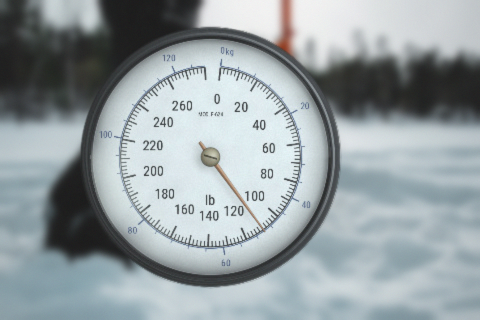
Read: 110,lb
